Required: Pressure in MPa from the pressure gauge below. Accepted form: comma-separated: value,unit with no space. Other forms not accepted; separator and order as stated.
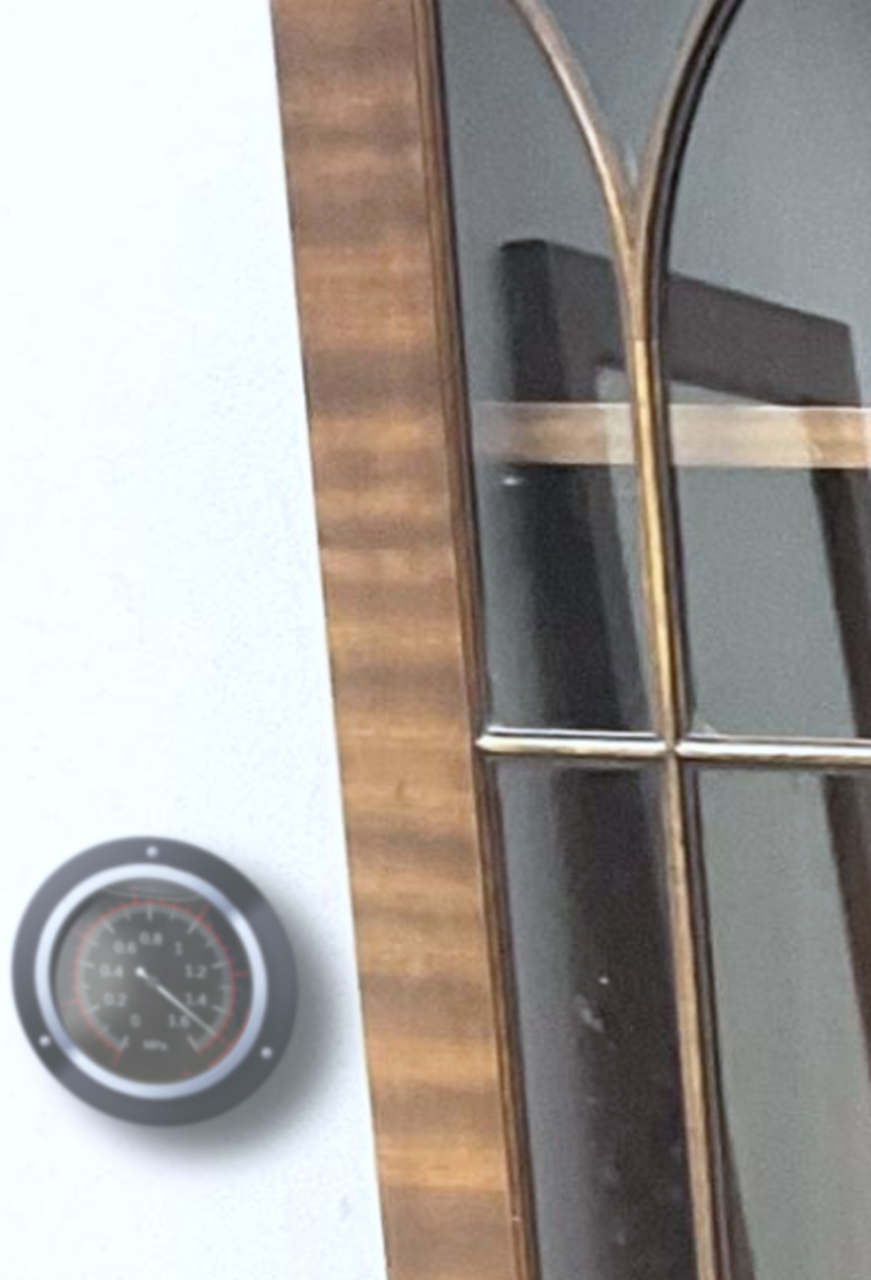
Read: 1.5,MPa
